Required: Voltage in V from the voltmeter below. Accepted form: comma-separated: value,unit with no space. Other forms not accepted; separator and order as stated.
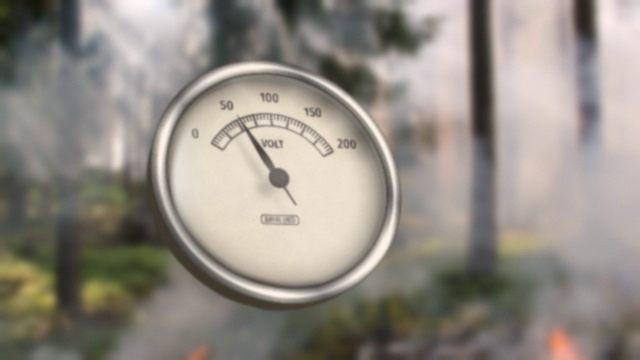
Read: 50,V
